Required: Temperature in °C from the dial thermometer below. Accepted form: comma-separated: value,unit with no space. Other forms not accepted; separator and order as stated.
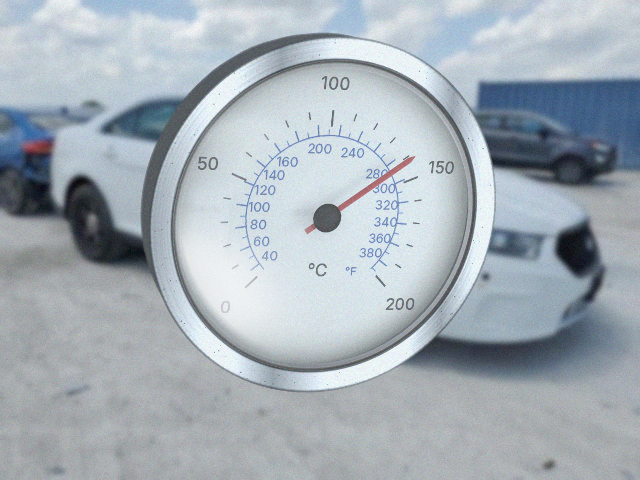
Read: 140,°C
